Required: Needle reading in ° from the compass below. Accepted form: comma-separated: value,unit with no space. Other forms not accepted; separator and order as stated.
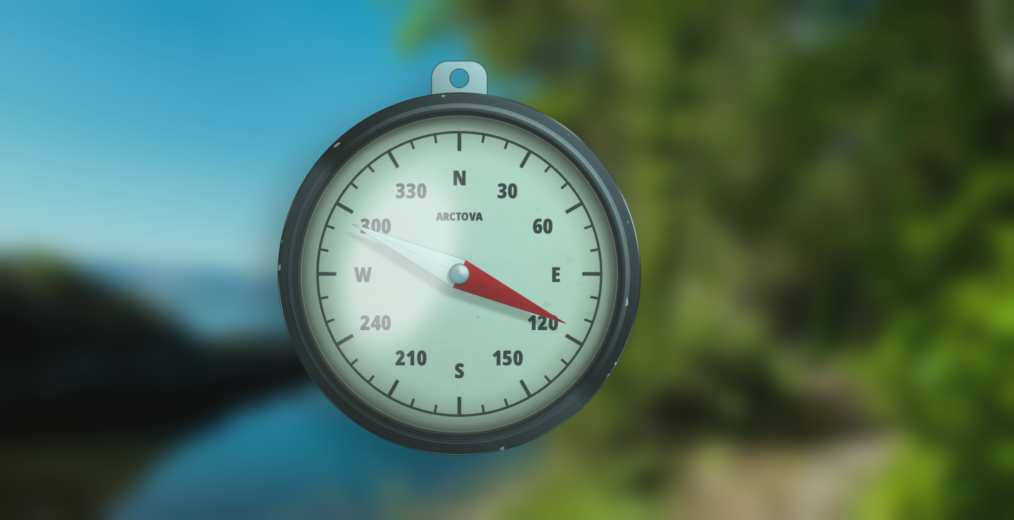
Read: 115,°
